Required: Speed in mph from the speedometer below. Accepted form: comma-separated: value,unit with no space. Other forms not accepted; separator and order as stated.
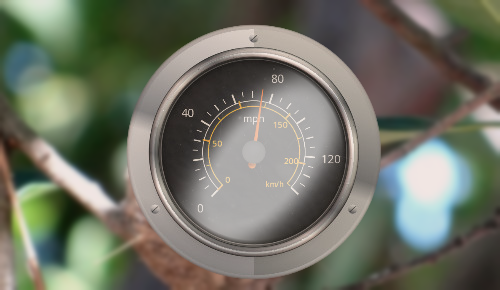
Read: 75,mph
